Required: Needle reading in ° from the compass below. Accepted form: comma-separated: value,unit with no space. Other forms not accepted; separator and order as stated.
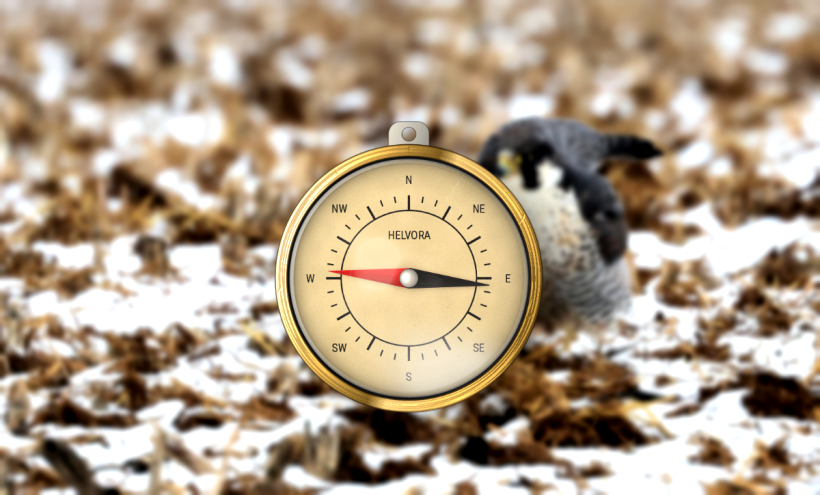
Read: 275,°
